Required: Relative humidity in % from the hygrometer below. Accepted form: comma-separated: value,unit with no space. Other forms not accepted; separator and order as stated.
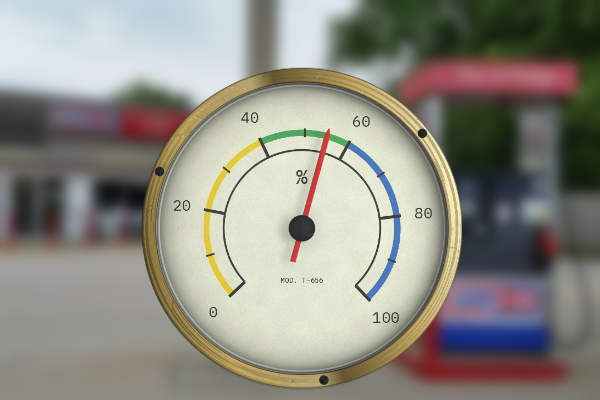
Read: 55,%
